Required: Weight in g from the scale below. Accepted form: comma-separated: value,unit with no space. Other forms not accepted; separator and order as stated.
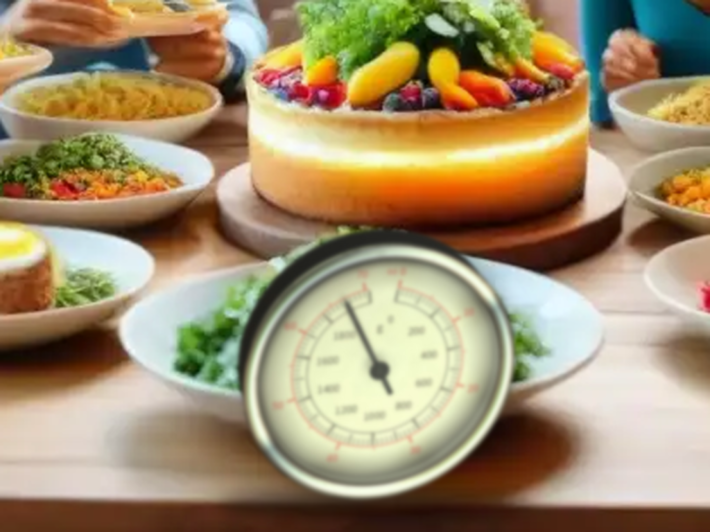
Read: 1900,g
